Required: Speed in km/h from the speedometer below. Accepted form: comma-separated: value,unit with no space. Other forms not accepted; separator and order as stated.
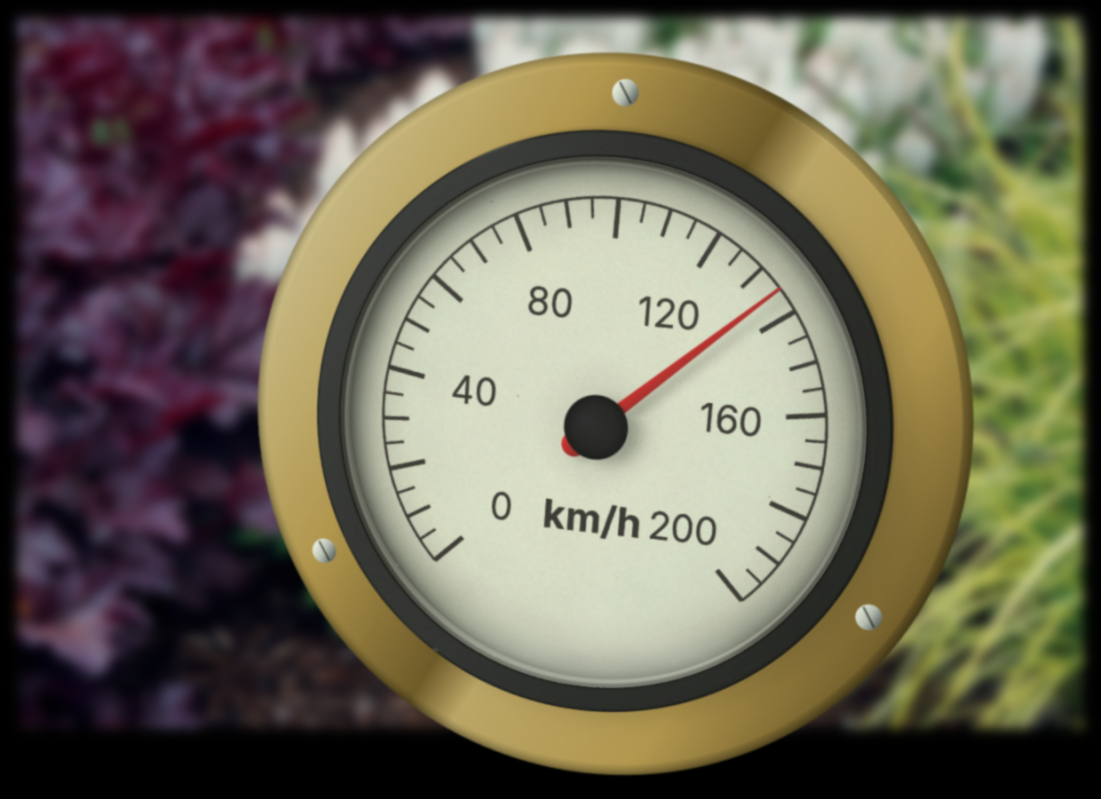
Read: 135,km/h
